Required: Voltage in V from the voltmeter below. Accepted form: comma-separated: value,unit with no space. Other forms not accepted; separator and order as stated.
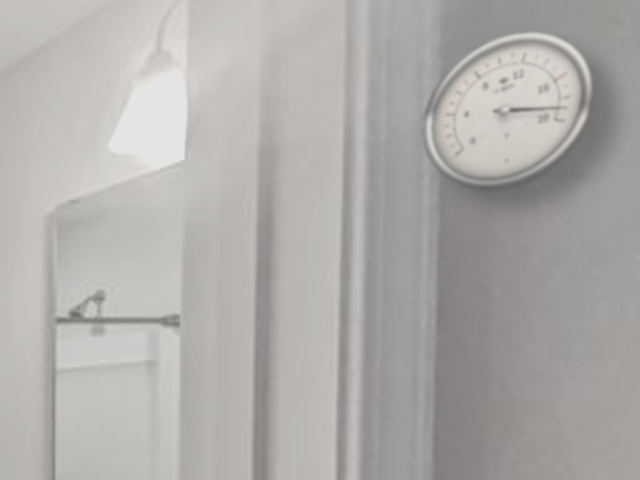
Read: 19,V
